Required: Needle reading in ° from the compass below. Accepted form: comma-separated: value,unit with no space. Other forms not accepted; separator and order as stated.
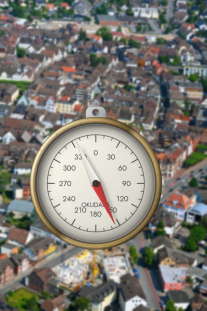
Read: 155,°
